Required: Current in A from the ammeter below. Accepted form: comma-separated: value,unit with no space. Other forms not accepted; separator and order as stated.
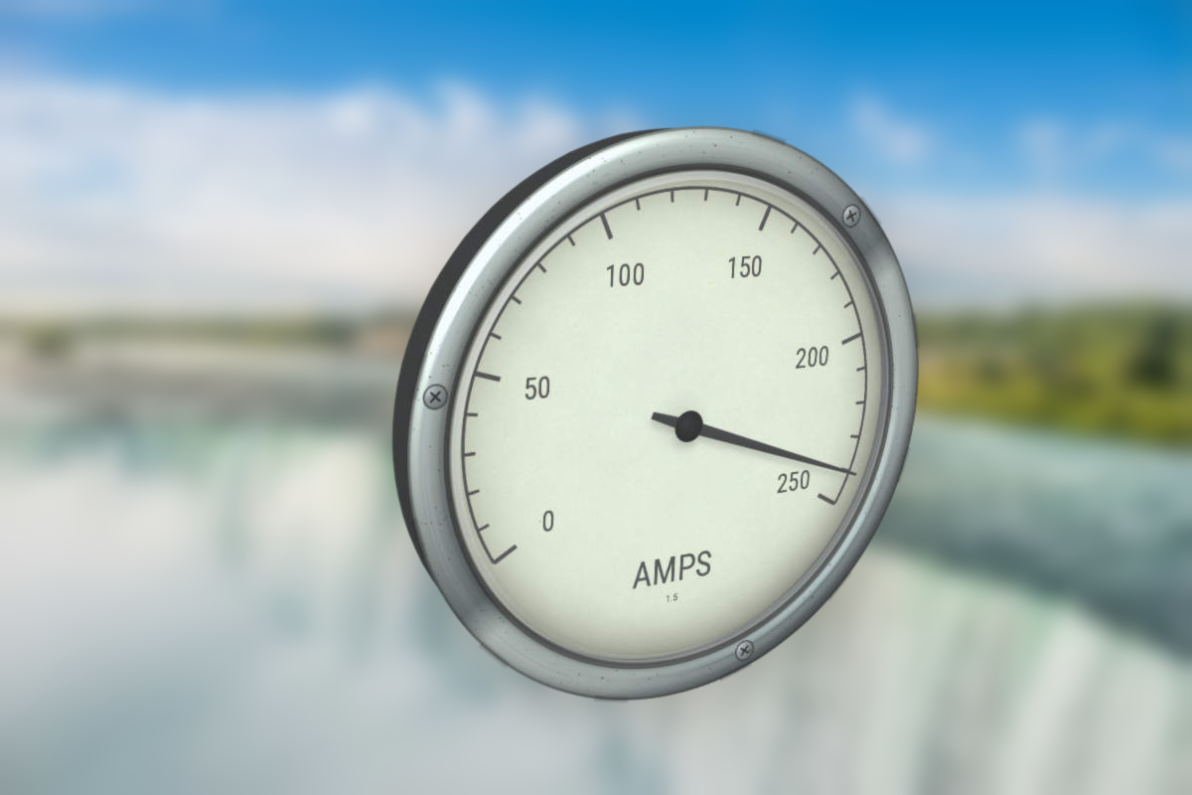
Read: 240,A
